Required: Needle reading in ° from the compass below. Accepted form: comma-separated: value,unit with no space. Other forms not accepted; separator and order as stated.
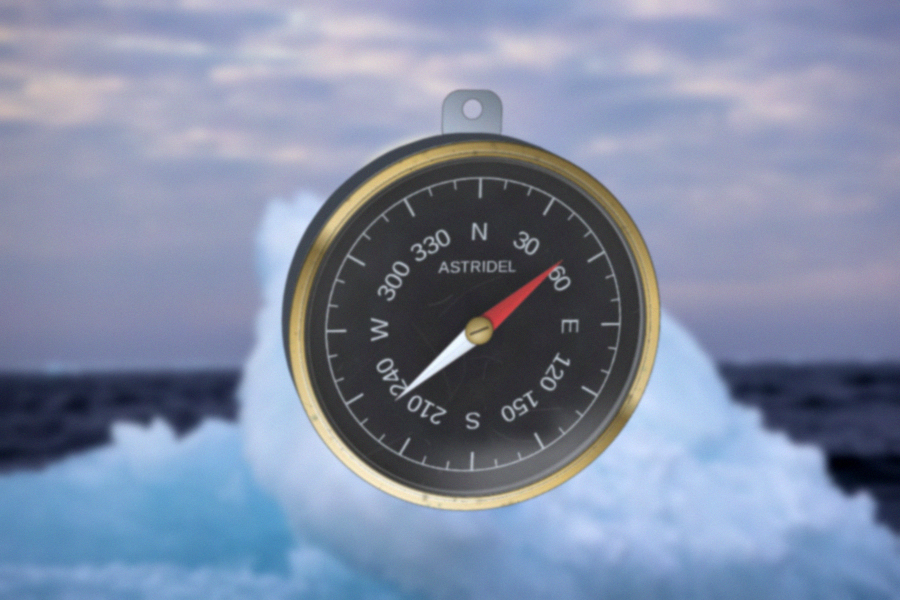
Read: 50,°
